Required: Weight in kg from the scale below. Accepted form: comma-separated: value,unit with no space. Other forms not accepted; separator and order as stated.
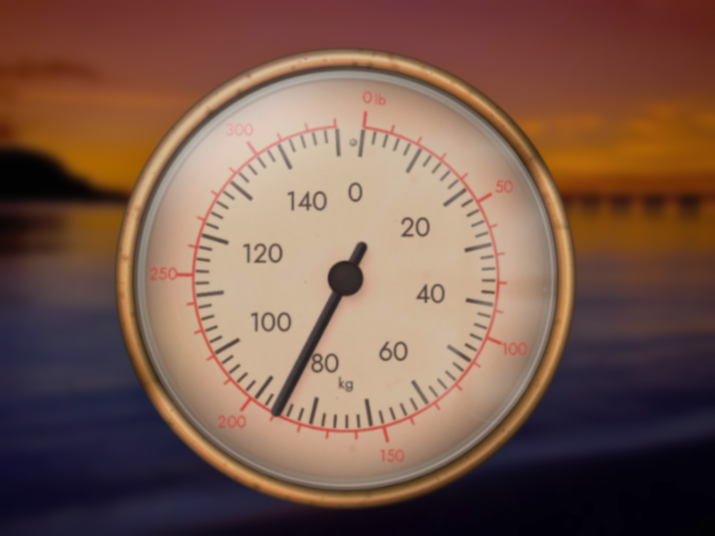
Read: 86,kg
